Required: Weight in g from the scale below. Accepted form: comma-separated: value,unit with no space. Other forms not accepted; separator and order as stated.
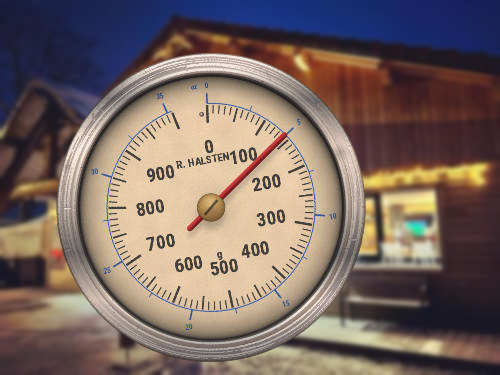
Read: 140,g
